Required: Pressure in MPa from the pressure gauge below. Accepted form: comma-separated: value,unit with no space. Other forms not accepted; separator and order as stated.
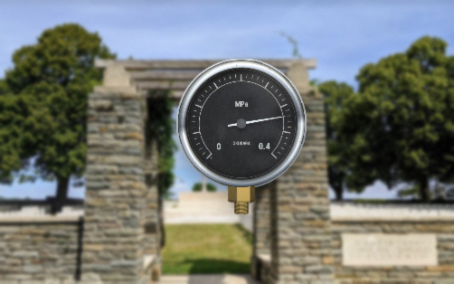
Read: 0.32,MPa
